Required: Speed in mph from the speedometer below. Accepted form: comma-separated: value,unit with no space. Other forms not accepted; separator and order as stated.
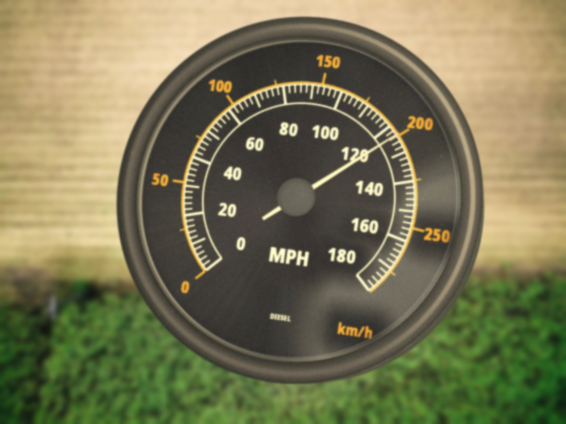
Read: 124,mph
